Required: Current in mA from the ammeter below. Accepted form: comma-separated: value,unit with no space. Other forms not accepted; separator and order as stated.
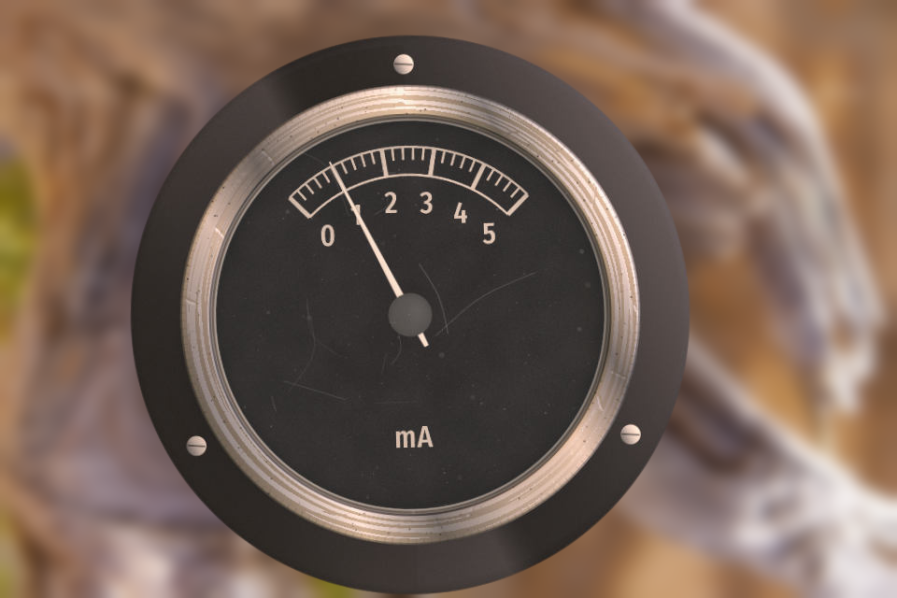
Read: 1,mA
